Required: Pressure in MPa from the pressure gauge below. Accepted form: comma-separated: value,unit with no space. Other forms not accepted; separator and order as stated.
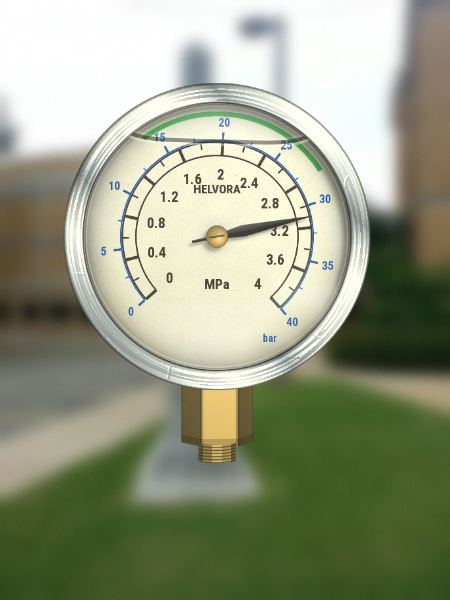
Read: 3.1,MPa
